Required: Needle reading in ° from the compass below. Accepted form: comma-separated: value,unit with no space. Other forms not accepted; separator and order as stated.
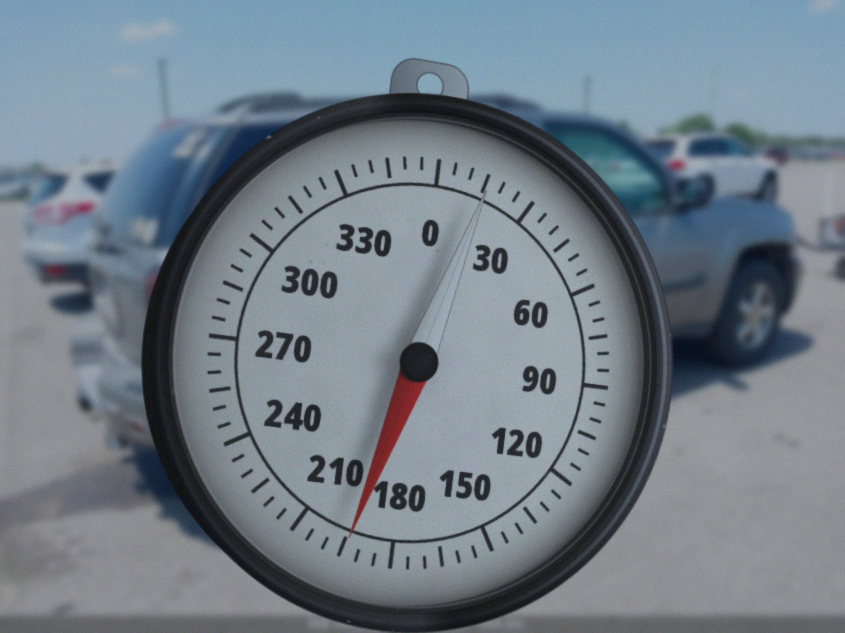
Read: 195,°
